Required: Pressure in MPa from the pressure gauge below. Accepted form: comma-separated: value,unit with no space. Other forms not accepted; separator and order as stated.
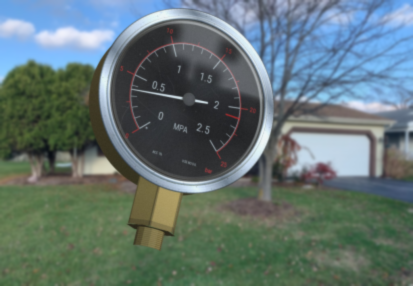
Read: 0.35,MPa
